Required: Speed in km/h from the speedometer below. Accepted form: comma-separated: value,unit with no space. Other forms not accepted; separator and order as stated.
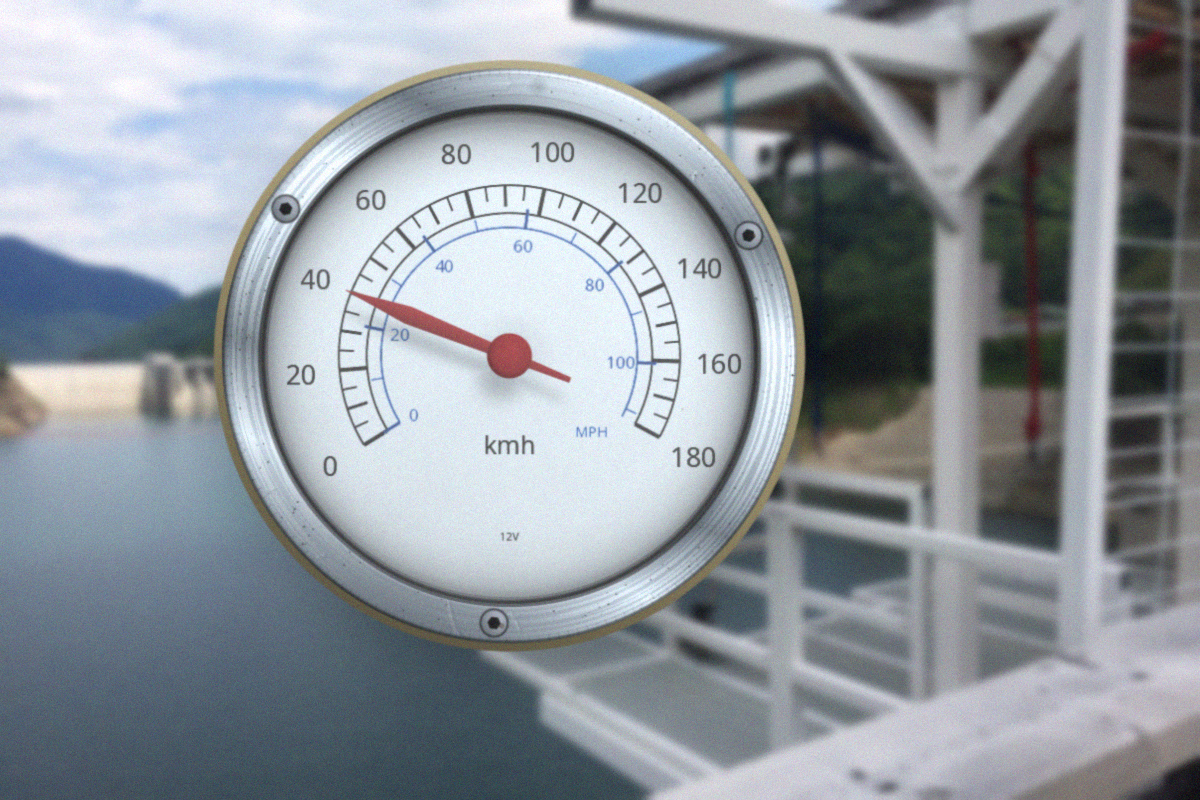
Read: 40,km/h
